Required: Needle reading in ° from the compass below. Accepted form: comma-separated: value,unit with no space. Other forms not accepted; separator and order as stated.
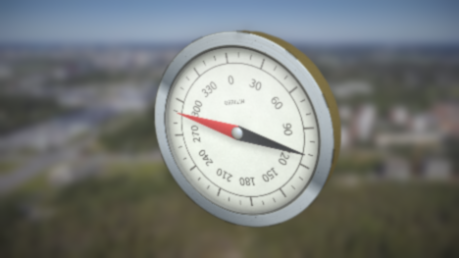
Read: 290,°
